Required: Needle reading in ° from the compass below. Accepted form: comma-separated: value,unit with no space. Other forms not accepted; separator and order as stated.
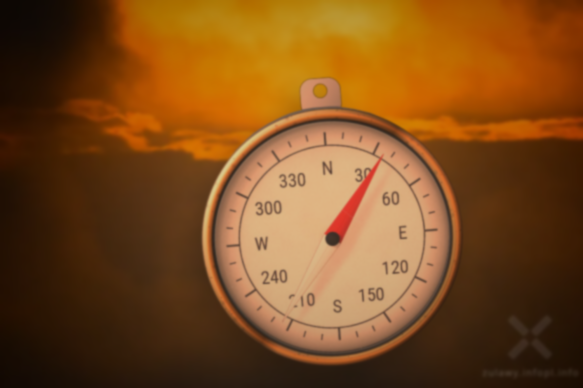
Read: 35,°
